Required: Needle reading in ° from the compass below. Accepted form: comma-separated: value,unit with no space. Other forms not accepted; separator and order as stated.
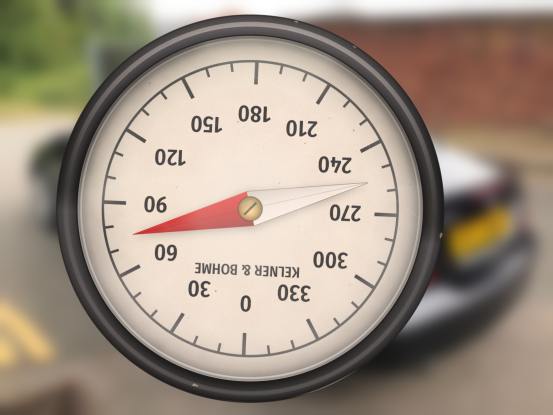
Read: 75,°
